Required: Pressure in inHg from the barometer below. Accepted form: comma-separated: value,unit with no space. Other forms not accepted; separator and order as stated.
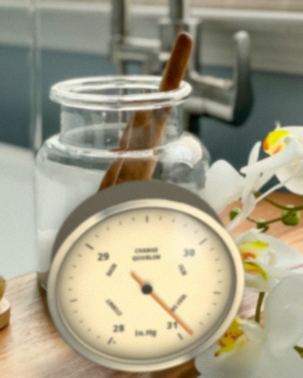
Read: 30.9,inHg
